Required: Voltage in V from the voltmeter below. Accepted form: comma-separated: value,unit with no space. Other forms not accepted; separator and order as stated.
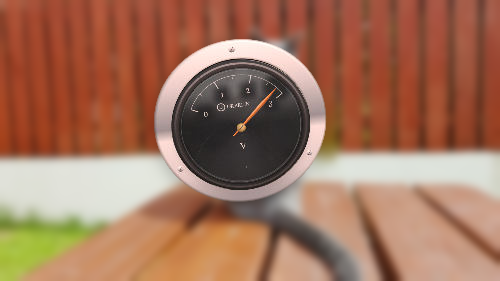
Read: 2.75,V
